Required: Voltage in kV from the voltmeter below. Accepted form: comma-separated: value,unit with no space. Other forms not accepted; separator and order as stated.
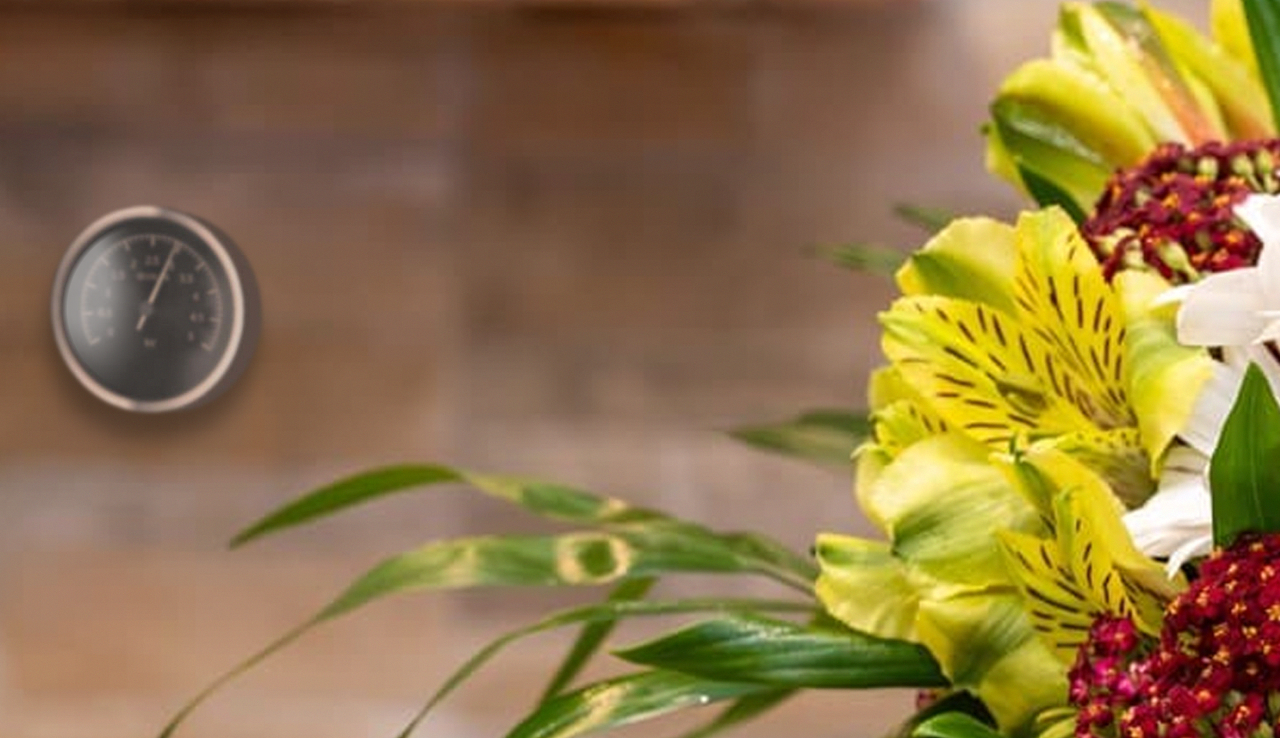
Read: 3,kV
